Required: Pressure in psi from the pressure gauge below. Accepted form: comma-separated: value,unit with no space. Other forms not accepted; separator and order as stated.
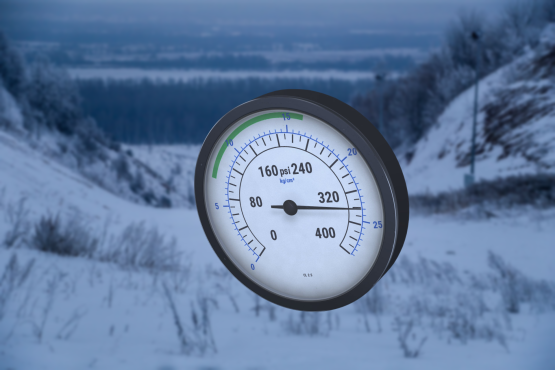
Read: 340,psi
